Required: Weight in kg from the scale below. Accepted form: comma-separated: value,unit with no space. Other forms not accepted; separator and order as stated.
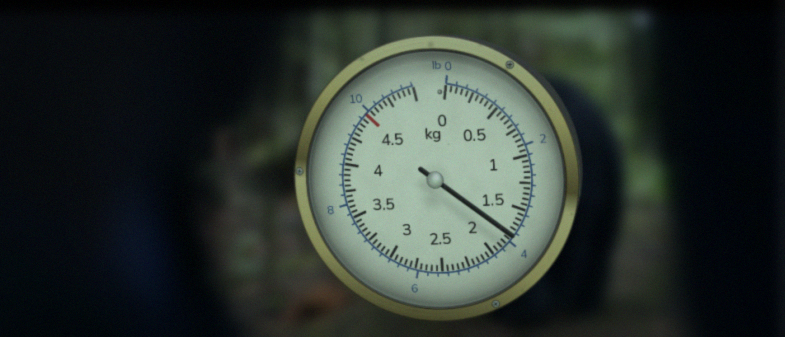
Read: 1.75,kg
